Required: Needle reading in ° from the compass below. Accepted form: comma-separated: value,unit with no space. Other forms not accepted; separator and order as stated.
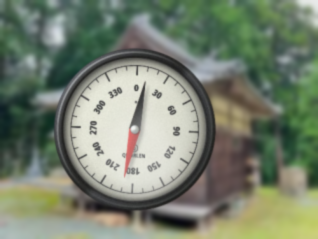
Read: 190,°
